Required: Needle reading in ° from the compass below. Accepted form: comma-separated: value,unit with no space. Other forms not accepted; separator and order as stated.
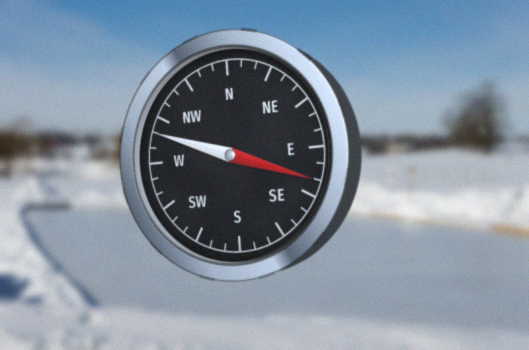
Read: 110,°
